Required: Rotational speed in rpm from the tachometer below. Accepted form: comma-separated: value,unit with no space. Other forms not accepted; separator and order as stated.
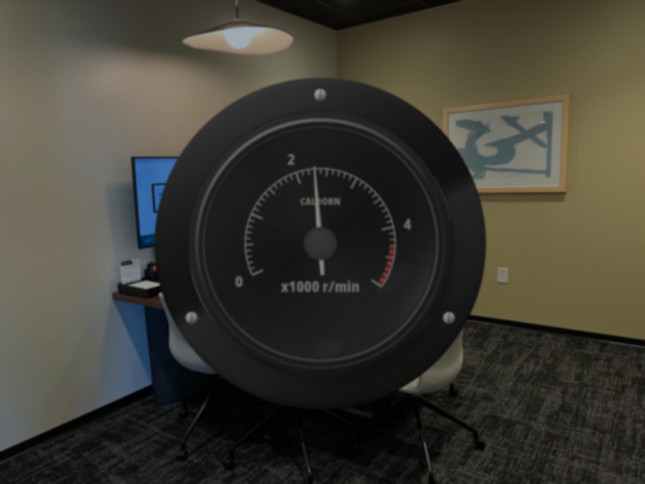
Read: 2300,rpm
